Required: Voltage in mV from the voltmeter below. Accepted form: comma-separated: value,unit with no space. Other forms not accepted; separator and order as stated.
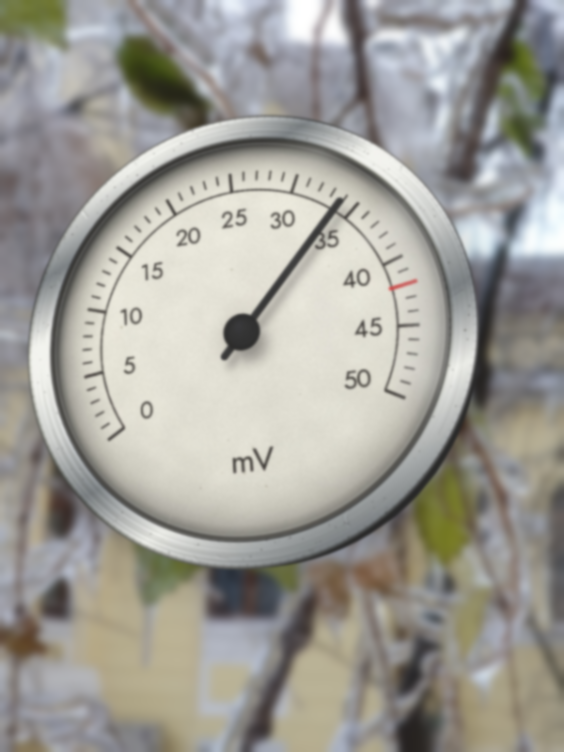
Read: 34,mV
